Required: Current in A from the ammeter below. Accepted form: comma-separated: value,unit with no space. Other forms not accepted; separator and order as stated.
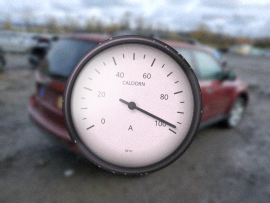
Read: 97.5,A
